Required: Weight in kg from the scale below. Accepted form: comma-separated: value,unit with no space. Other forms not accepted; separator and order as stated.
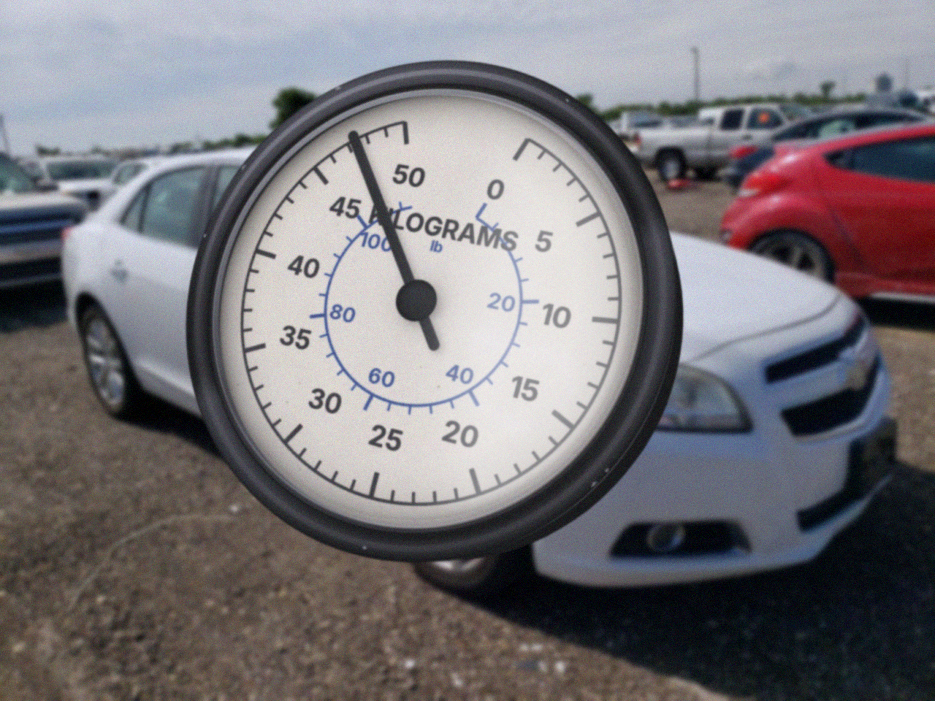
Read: 47.5,kg
